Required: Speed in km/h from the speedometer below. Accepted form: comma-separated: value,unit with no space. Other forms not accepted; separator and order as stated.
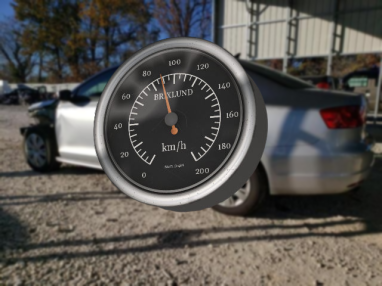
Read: 90,km/h
